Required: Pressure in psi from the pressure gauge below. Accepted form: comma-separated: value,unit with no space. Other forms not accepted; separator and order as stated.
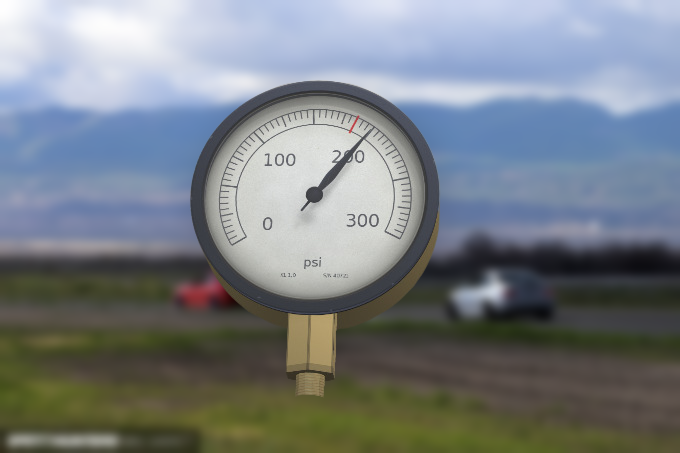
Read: 200,psi
